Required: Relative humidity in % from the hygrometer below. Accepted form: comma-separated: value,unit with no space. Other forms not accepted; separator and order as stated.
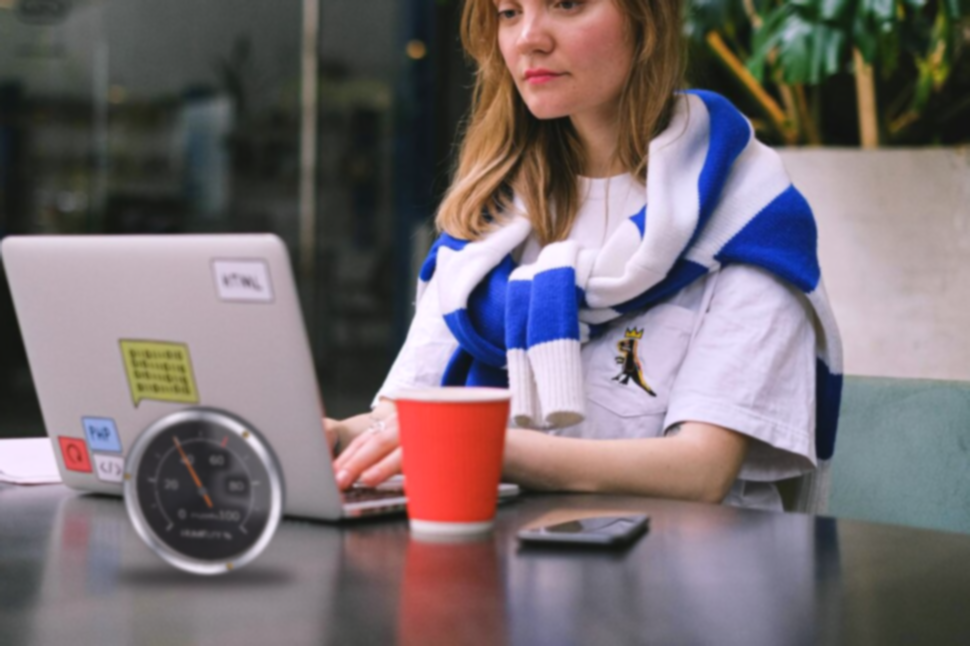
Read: 40,%
